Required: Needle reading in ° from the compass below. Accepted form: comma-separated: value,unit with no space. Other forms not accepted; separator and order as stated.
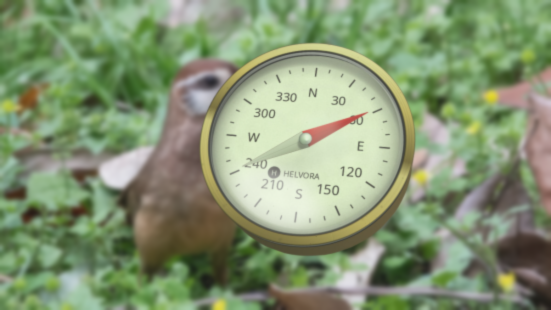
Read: 60,°
